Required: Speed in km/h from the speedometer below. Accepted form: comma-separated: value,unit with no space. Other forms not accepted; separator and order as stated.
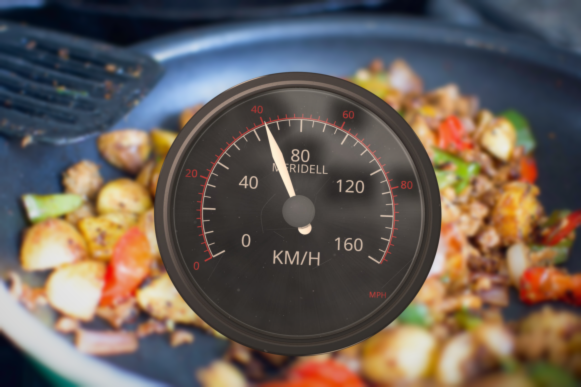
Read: 65,km/h
